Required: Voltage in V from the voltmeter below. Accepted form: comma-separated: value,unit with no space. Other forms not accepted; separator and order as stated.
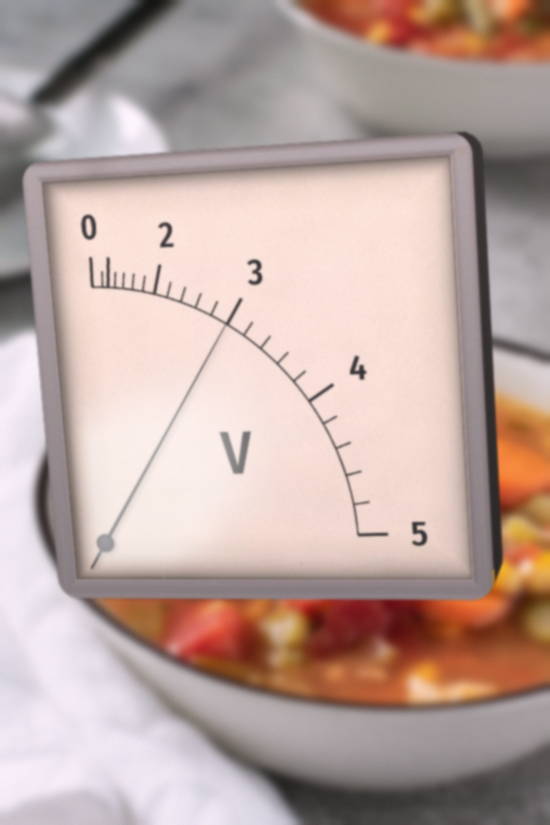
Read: 3,V
